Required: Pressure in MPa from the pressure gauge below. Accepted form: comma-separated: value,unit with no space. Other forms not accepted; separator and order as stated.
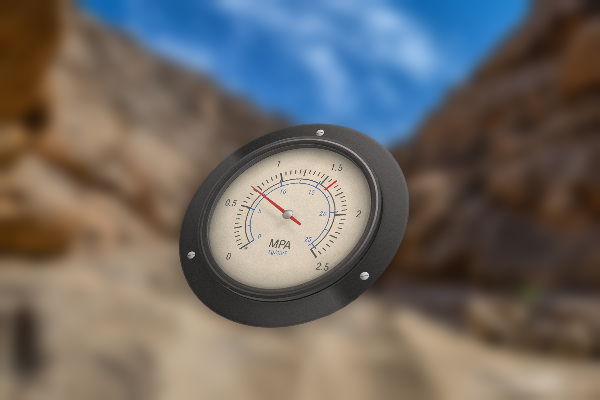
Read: 0.7,MPa
